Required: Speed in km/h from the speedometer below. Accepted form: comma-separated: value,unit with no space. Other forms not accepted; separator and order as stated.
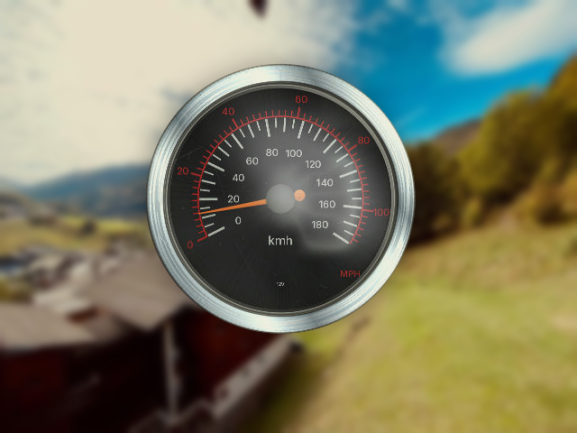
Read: 12.5,km/h
